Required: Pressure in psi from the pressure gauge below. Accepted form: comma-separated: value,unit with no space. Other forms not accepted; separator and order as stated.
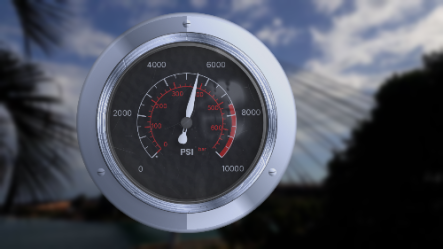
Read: 5500,psi
